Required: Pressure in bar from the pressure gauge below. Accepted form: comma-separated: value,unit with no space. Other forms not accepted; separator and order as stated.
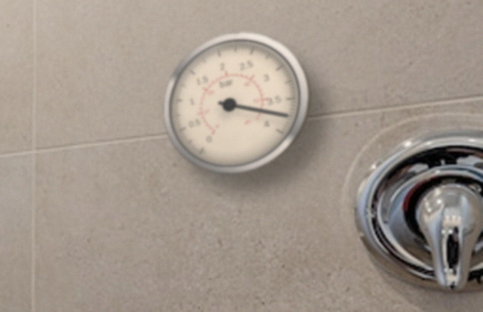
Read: 3.75,bar
